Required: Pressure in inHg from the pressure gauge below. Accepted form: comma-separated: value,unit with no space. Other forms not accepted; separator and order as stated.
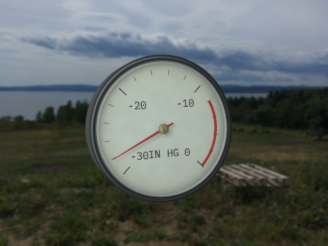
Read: -28,inHg
